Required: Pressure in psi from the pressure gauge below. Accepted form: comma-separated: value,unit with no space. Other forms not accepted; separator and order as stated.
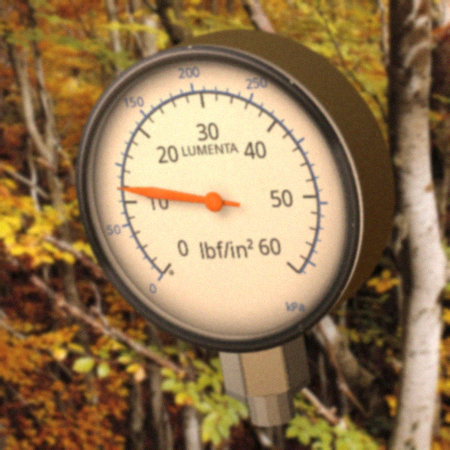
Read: 12,psi
